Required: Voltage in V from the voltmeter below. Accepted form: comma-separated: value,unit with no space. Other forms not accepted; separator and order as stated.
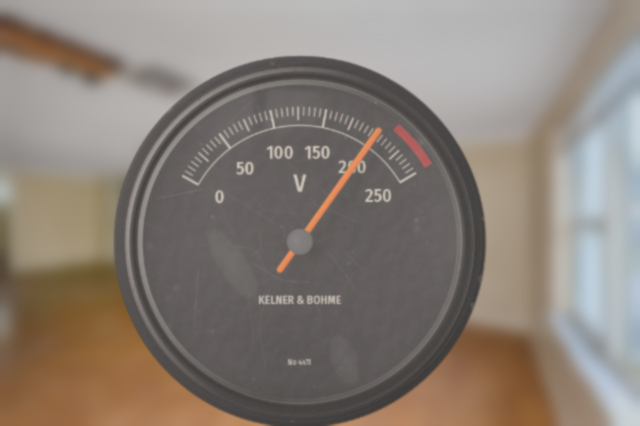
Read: 200,V
